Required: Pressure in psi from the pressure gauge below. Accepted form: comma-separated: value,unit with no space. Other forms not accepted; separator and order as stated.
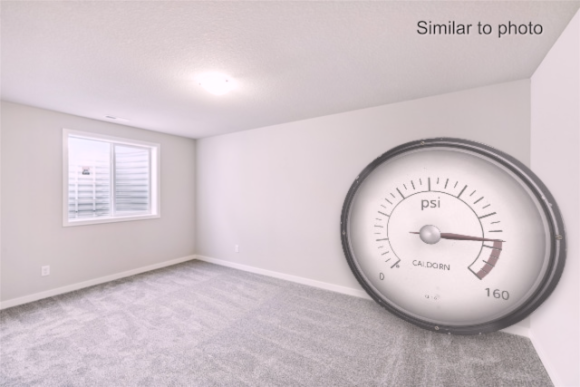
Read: 135,psi
